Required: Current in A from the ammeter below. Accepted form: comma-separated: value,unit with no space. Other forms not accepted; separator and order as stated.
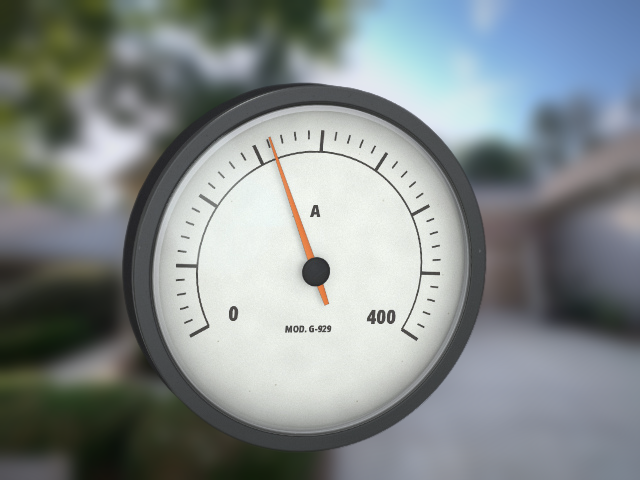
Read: 160,A
